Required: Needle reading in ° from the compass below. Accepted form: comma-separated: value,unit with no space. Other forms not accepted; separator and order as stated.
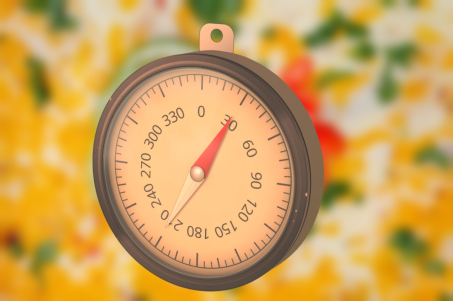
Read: 30,°
